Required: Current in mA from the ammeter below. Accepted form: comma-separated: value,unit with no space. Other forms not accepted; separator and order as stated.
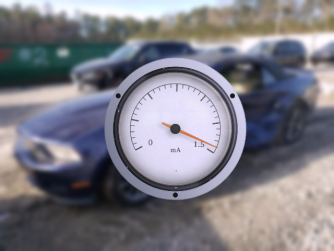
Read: 1.45,mA
